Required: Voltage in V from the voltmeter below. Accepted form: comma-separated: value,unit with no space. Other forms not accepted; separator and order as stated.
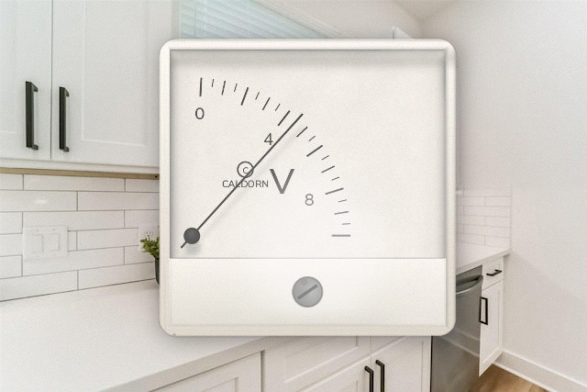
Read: 4.5,V
